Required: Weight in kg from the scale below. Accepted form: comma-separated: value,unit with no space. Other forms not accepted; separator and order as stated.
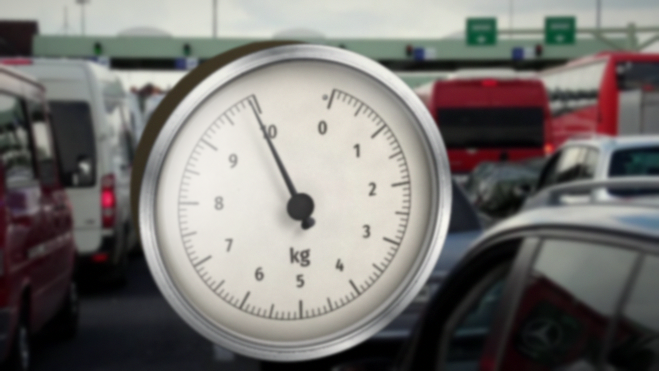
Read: 9.9,kg
